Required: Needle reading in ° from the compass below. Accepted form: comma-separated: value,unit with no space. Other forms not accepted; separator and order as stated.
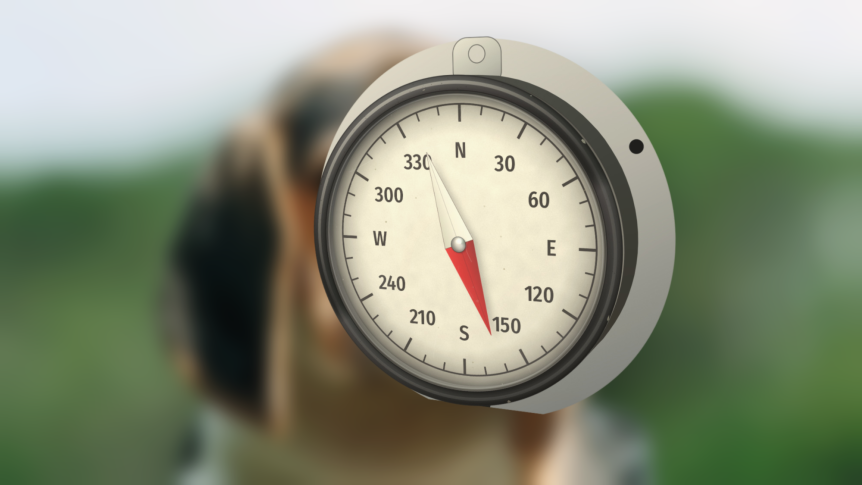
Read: 160,°
